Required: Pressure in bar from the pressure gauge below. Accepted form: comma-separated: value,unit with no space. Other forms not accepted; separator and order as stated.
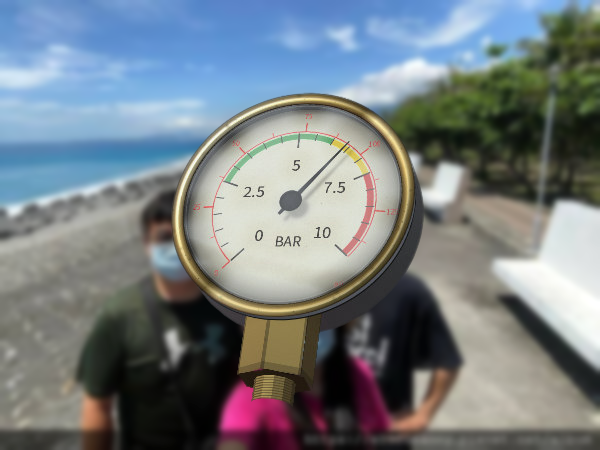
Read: 6.5,bar
